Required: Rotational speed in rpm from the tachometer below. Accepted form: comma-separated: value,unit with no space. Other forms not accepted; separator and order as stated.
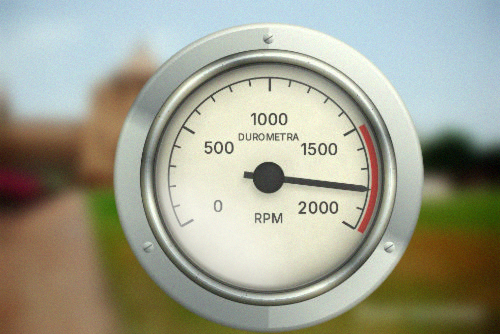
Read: 1800,rpm
